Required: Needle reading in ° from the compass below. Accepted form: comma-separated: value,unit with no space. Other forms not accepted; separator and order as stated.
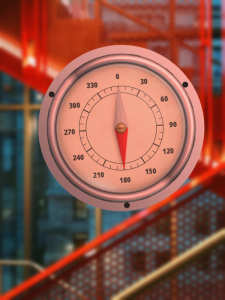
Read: 180,°
